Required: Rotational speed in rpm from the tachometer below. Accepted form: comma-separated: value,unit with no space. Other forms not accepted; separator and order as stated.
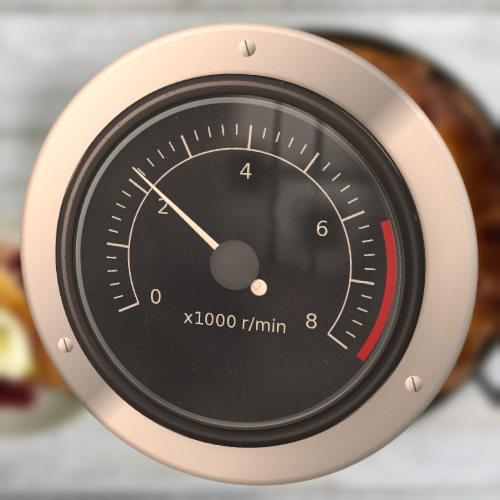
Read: 2200,rpm
